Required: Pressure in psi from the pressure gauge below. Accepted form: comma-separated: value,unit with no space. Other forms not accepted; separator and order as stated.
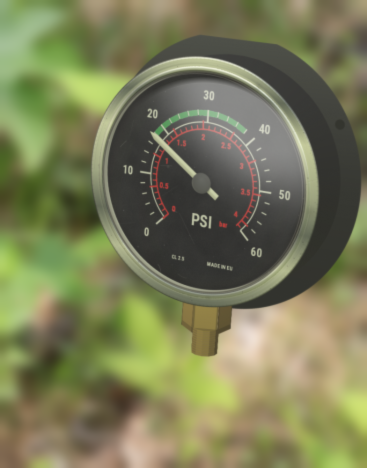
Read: 18,psi
